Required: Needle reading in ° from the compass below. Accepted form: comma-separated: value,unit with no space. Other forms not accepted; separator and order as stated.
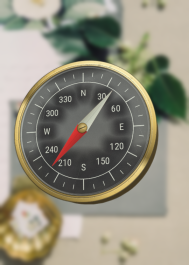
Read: 220,°
